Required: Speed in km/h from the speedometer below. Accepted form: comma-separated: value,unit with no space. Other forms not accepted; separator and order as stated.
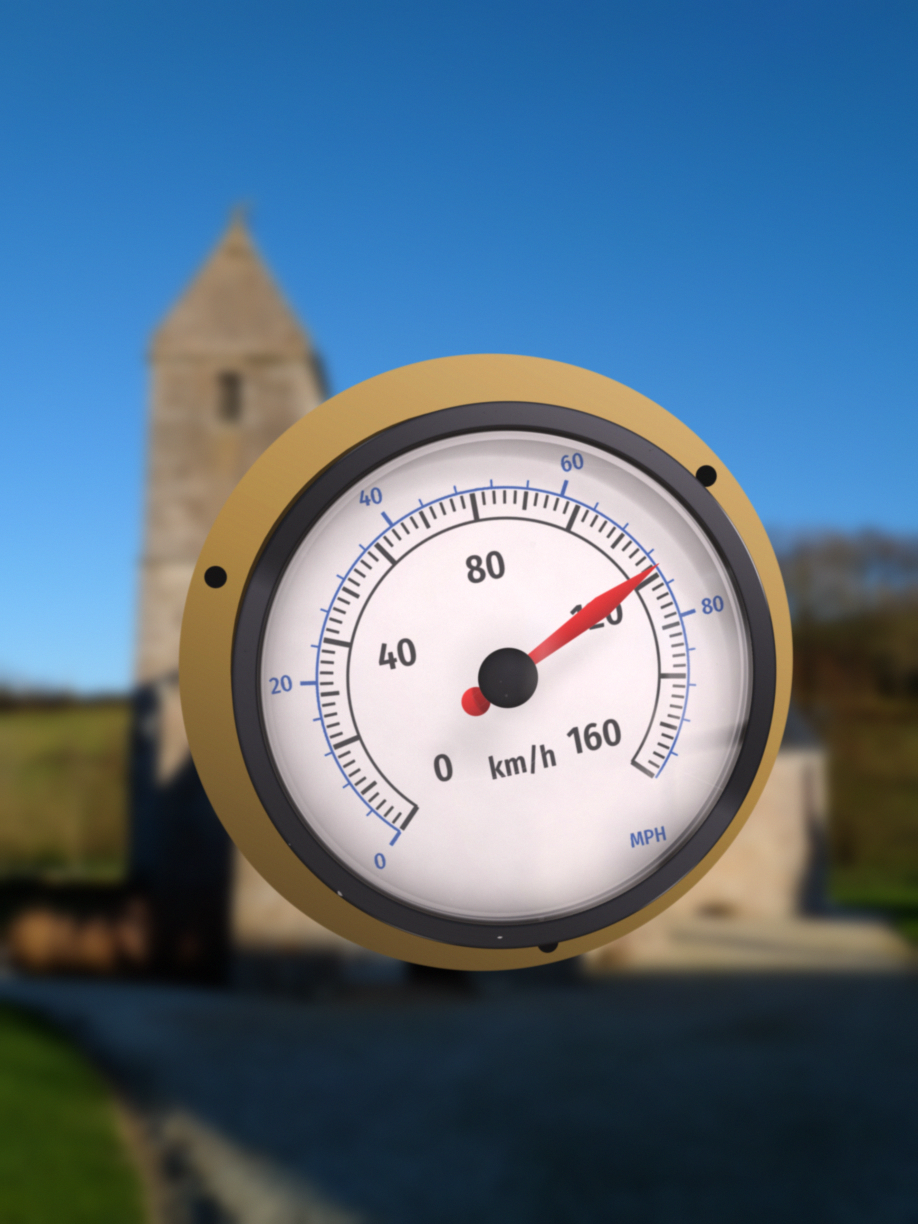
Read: 118,km/h
